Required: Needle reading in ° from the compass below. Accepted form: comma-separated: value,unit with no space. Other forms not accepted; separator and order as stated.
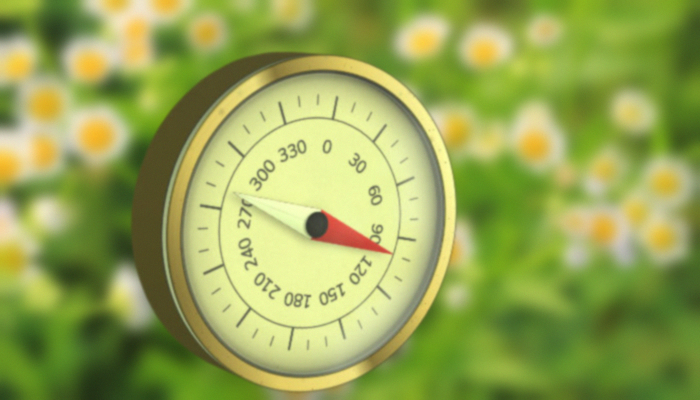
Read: 100,°
